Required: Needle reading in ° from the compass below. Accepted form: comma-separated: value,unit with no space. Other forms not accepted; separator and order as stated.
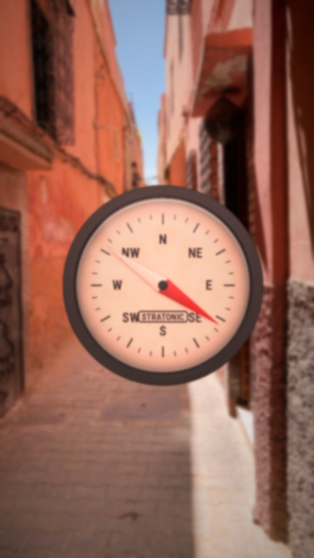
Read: 125,°
